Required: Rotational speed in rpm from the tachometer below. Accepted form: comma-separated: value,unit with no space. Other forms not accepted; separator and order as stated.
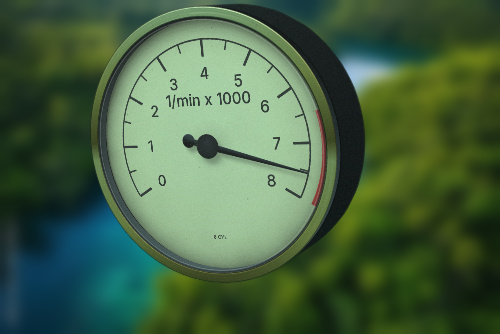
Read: 7500,rpm
